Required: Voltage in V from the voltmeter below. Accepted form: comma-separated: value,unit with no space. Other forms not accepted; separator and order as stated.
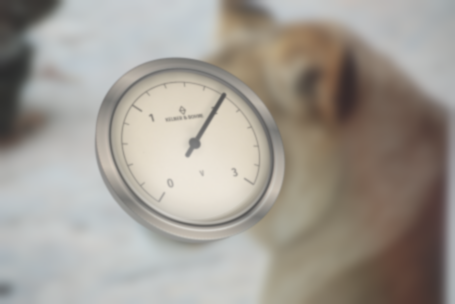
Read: 2,V
